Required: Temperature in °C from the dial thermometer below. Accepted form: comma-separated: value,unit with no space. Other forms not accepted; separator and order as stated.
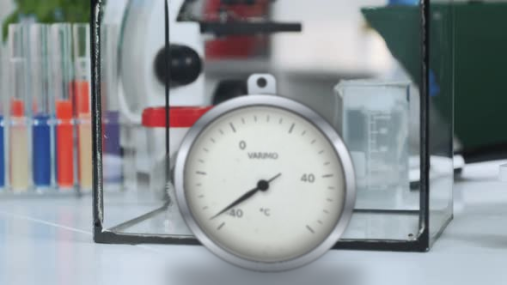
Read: -36,°C
